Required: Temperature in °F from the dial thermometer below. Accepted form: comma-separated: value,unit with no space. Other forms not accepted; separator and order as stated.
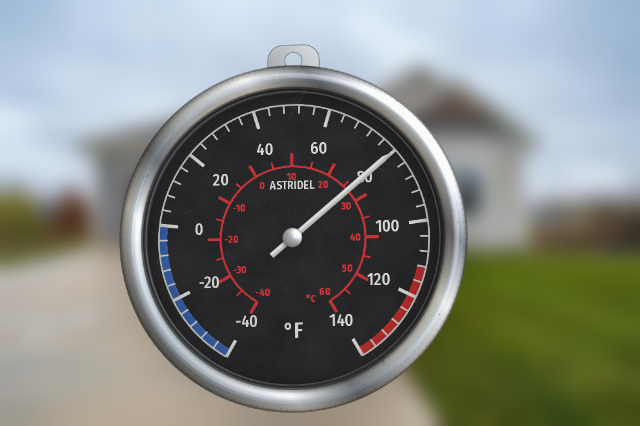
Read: 80,°F
